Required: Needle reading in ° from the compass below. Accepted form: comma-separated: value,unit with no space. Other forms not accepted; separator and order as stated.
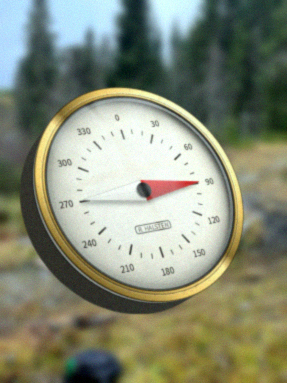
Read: 90,°
